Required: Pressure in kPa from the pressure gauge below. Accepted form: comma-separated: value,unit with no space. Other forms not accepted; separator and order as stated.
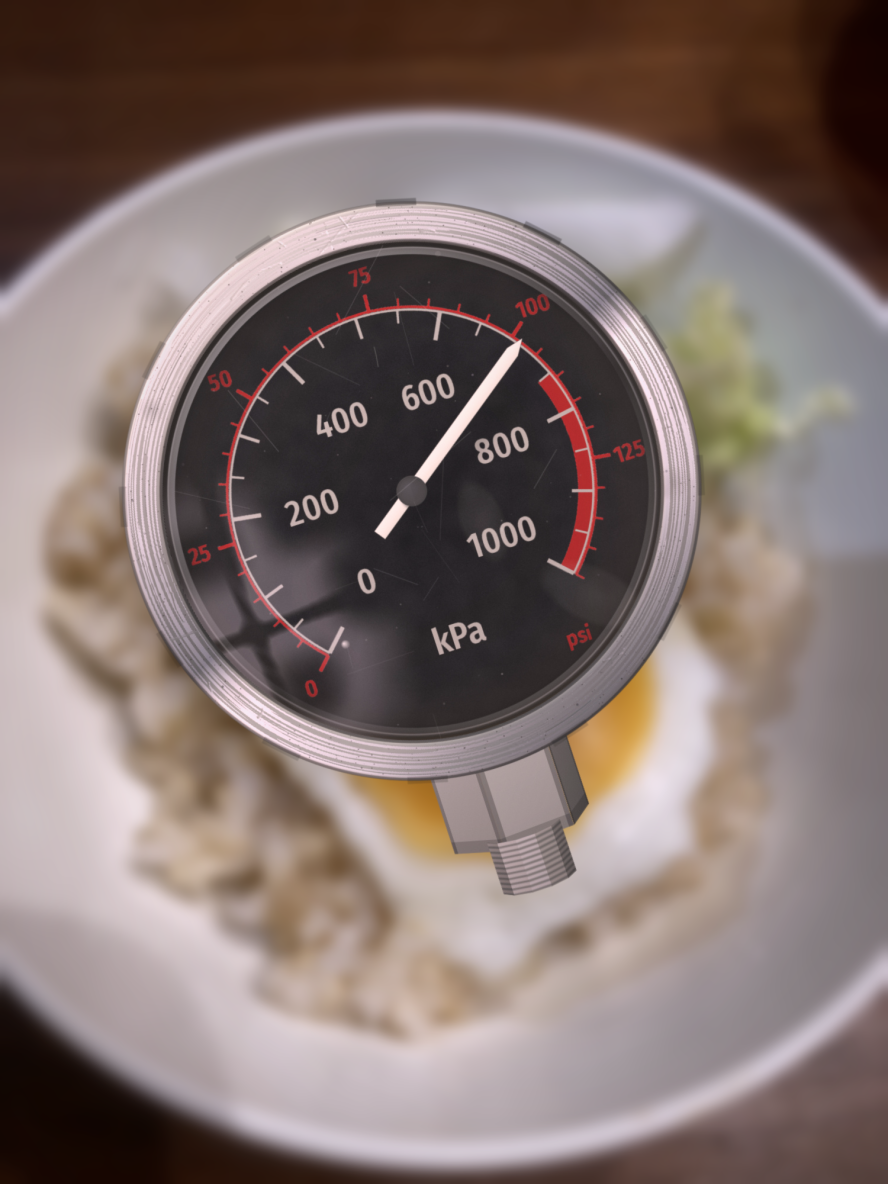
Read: 700,kPa
